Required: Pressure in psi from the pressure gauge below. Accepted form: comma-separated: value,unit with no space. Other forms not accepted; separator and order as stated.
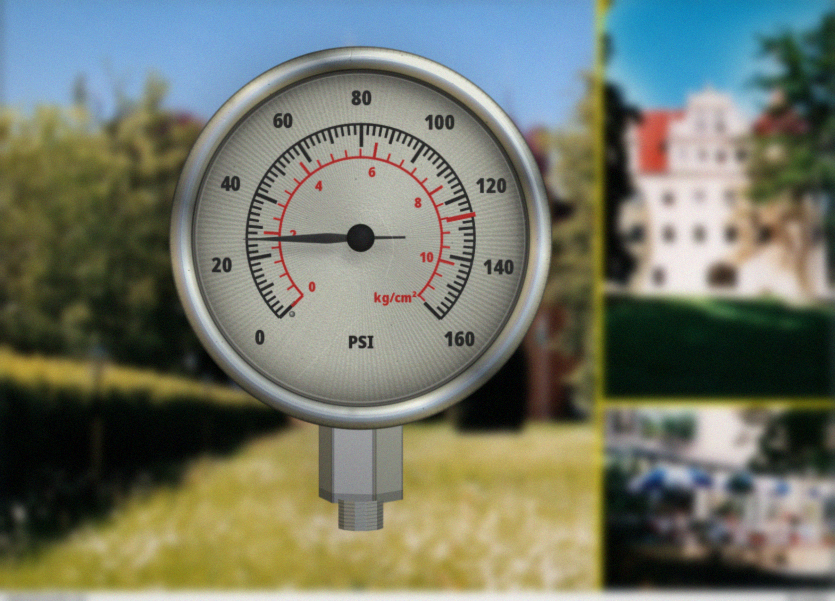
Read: 26,psi
